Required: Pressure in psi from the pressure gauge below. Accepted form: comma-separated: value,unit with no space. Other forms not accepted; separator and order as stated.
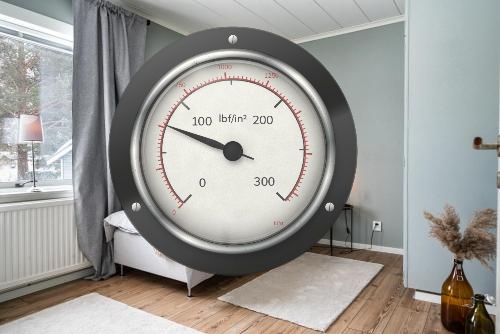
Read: 75,psi
